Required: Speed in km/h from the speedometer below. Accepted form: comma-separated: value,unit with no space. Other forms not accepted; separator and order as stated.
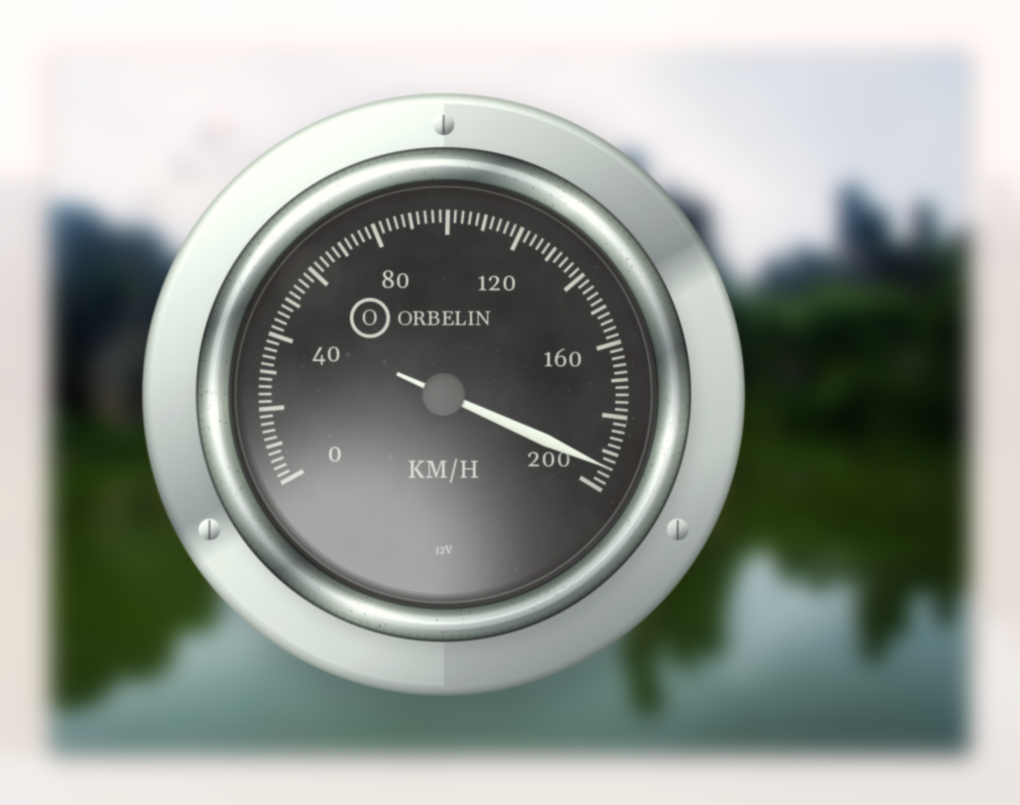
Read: 194,km/h
